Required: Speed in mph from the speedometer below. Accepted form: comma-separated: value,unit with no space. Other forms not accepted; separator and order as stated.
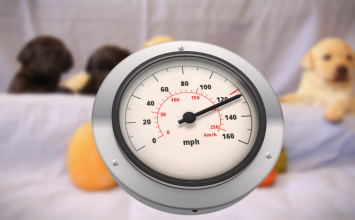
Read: 125,mph
